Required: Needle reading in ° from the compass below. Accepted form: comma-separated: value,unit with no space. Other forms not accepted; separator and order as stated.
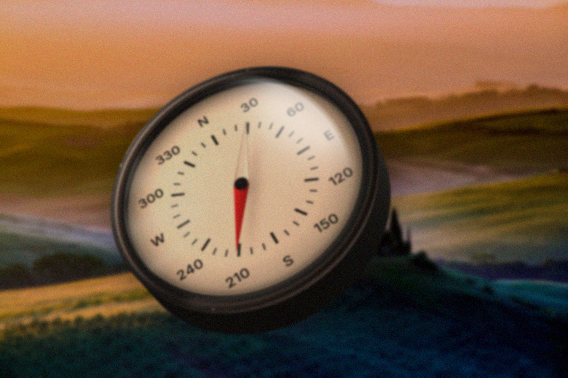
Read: 210,°
